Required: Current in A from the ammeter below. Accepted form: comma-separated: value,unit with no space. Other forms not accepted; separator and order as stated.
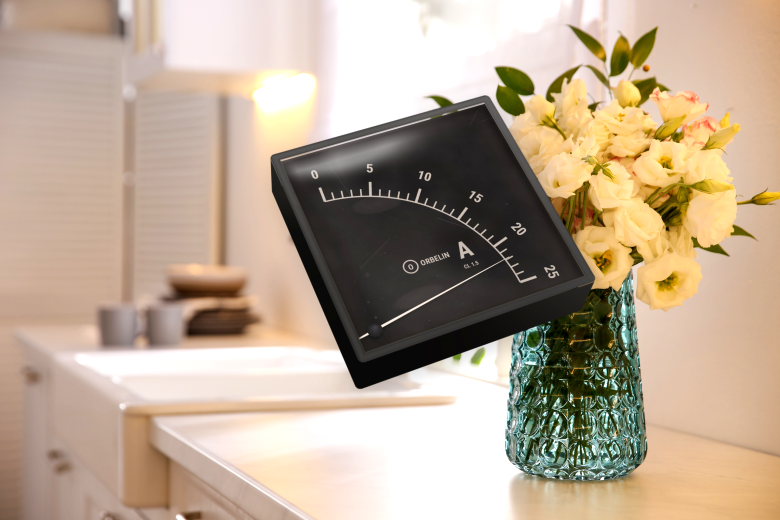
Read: 22,A
